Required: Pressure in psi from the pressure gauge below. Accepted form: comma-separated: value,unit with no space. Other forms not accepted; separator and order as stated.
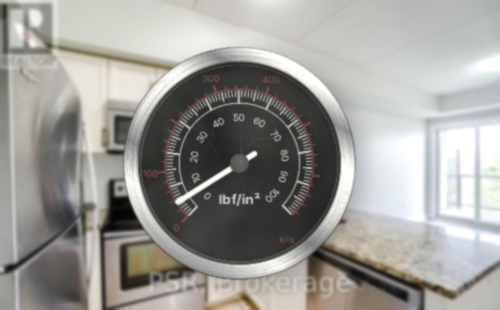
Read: 5,psi
